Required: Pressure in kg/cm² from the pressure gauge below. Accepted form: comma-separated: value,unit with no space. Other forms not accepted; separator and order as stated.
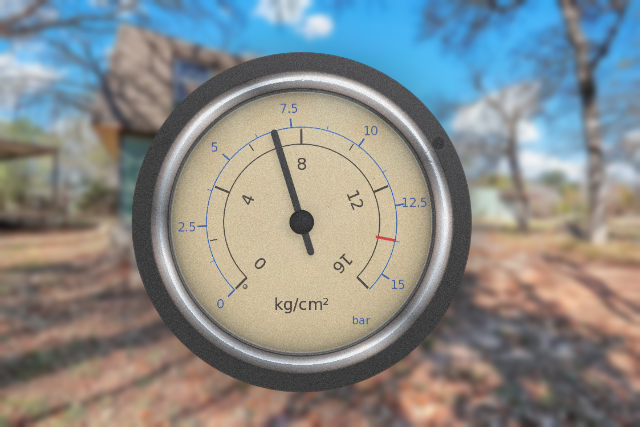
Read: 7,kg/cm²
